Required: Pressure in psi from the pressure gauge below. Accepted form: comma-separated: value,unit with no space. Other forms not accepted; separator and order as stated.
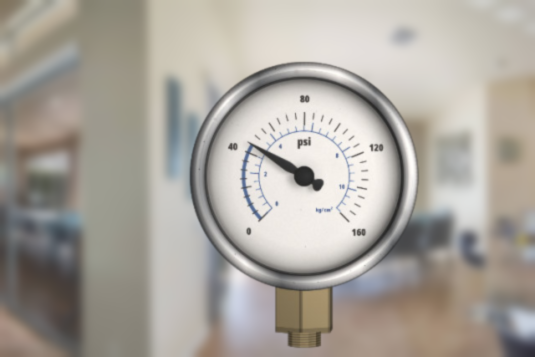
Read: 45,psi
